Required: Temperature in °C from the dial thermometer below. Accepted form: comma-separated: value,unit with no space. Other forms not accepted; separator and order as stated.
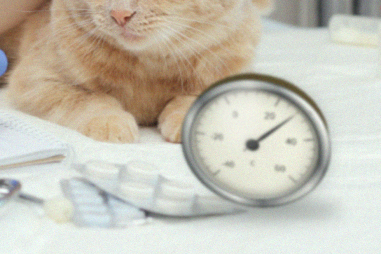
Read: 28,°C
